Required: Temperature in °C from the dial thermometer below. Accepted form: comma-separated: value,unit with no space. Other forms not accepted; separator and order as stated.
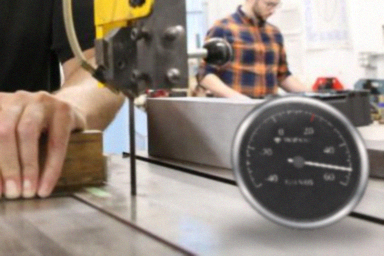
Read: 52,°C
